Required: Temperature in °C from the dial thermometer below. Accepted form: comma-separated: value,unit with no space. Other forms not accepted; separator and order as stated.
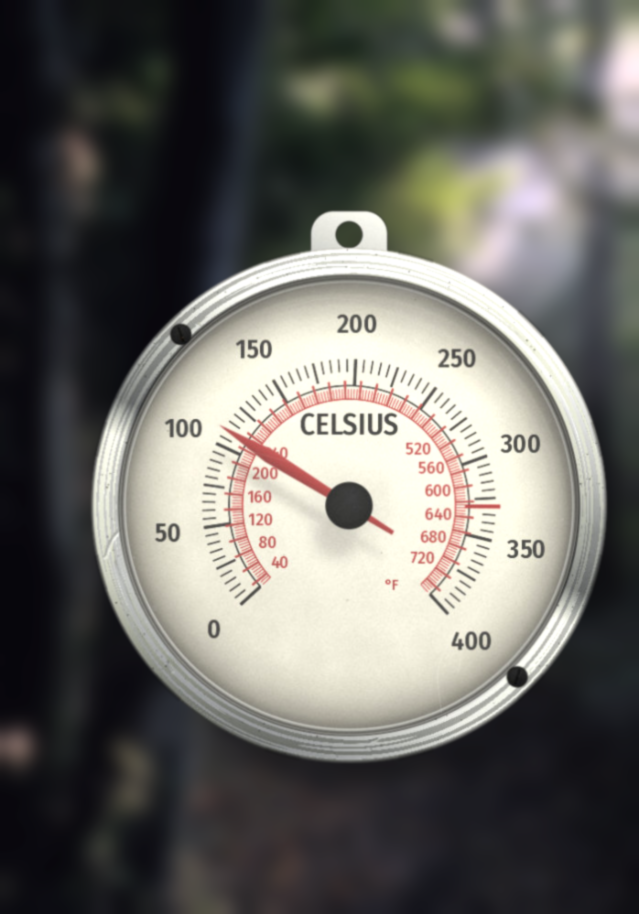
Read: 110,°C
